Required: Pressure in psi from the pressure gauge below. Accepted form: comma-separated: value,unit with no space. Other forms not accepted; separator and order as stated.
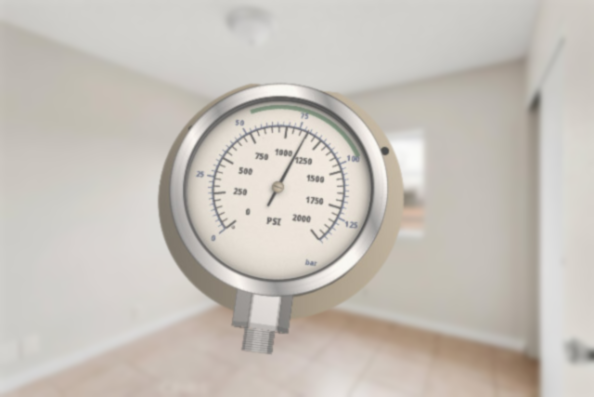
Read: 1150,psi
